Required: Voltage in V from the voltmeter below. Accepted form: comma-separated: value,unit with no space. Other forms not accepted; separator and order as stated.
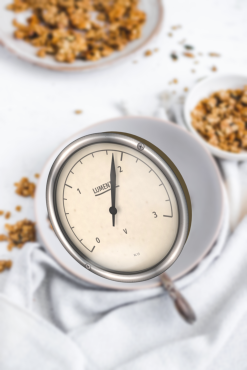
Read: 1.9,V
